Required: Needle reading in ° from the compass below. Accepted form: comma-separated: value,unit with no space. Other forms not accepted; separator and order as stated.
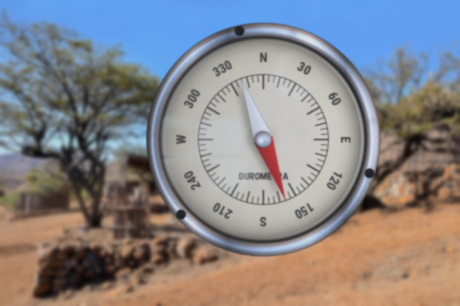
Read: 160,°
